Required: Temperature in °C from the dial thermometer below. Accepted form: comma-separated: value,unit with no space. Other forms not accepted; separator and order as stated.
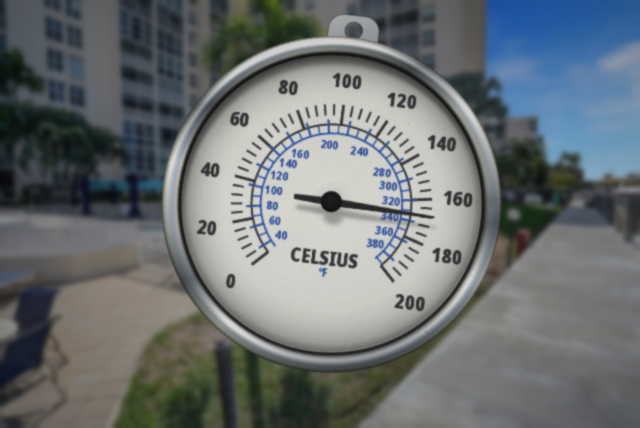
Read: 168,°C
